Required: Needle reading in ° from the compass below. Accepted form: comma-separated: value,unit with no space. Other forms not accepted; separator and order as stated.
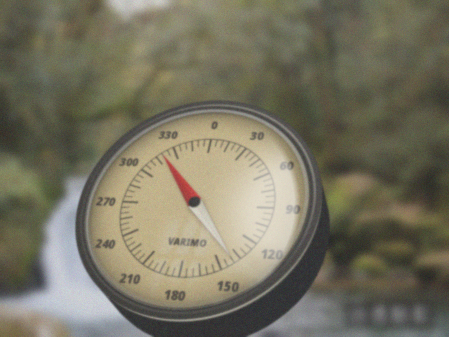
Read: 320,°
